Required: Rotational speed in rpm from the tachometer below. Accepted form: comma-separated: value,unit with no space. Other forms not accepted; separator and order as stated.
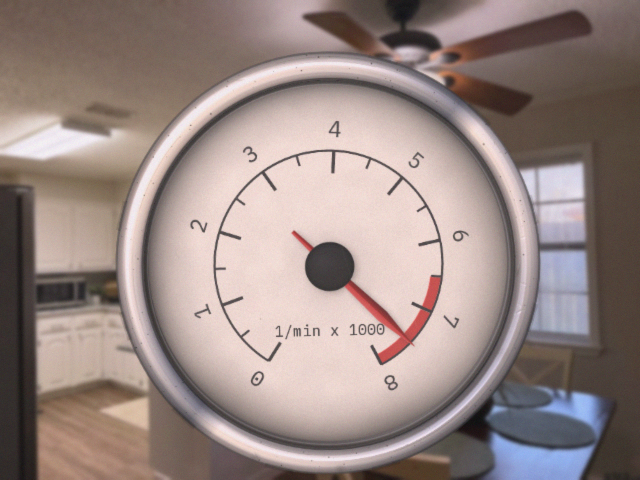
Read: 7500,rpm
